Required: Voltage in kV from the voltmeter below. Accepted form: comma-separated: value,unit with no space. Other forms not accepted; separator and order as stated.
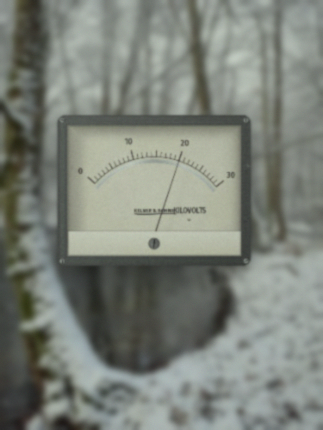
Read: 20,kV
